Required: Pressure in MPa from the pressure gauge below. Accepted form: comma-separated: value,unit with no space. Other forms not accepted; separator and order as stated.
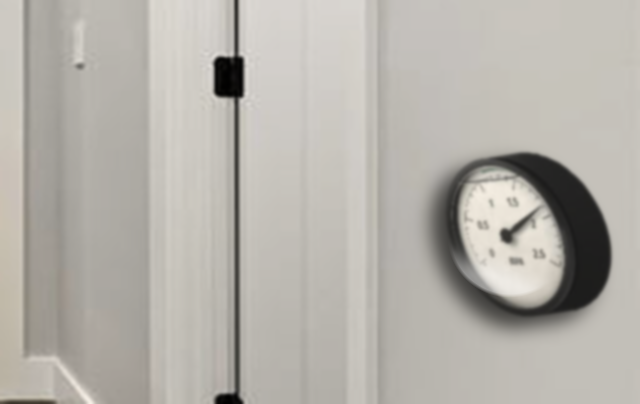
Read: 1.9,MPa
